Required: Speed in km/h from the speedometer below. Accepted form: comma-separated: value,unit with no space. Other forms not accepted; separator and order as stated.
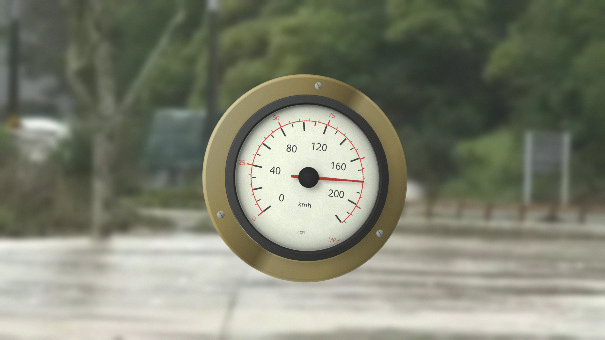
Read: 180,km/h
